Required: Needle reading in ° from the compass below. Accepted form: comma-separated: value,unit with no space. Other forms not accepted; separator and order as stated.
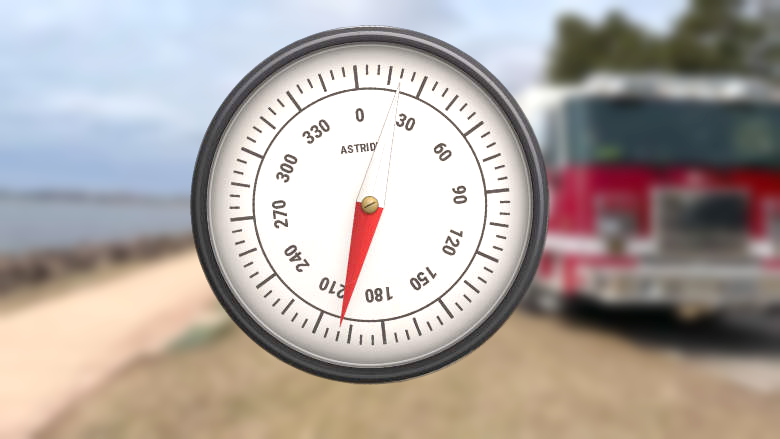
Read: 200,°
